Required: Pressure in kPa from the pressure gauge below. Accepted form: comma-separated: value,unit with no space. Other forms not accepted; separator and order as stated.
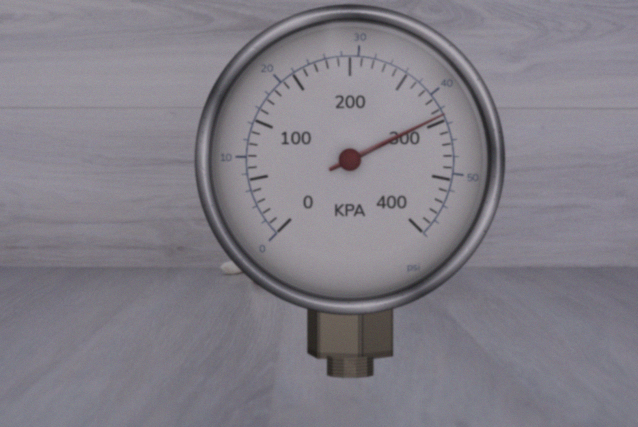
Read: 295,kPa
